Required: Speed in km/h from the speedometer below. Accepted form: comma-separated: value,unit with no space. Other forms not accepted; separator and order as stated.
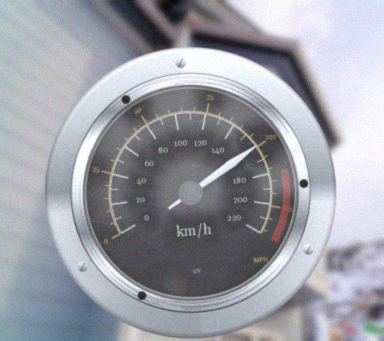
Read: 160,km/h
